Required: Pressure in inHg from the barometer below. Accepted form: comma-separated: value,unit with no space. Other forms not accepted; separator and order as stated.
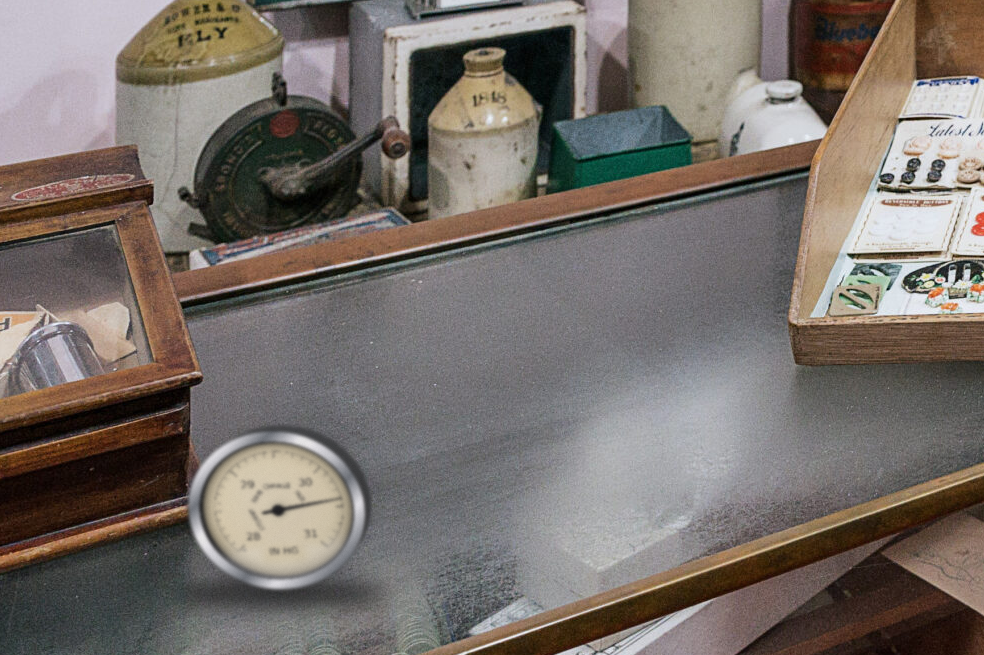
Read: 30.4,inHg
